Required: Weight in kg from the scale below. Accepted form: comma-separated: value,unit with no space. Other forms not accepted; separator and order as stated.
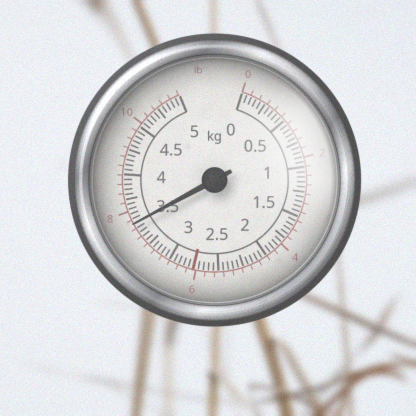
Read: 3.5,kg
